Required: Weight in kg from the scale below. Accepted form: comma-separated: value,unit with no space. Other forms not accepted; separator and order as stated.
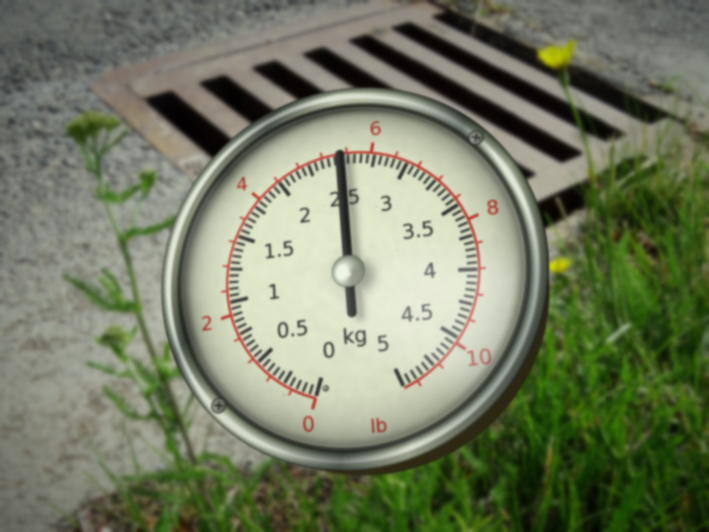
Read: 2.5,kg
